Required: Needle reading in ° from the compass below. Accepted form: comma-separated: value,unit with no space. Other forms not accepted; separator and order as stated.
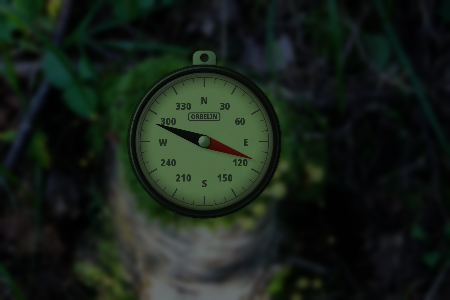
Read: 110,°
